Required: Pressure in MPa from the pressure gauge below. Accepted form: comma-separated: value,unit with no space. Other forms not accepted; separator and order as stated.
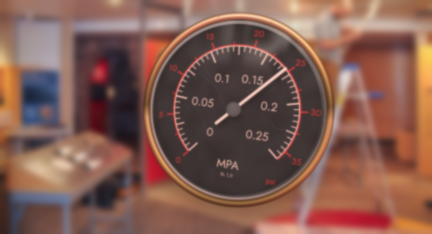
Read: 0.17,MPa
